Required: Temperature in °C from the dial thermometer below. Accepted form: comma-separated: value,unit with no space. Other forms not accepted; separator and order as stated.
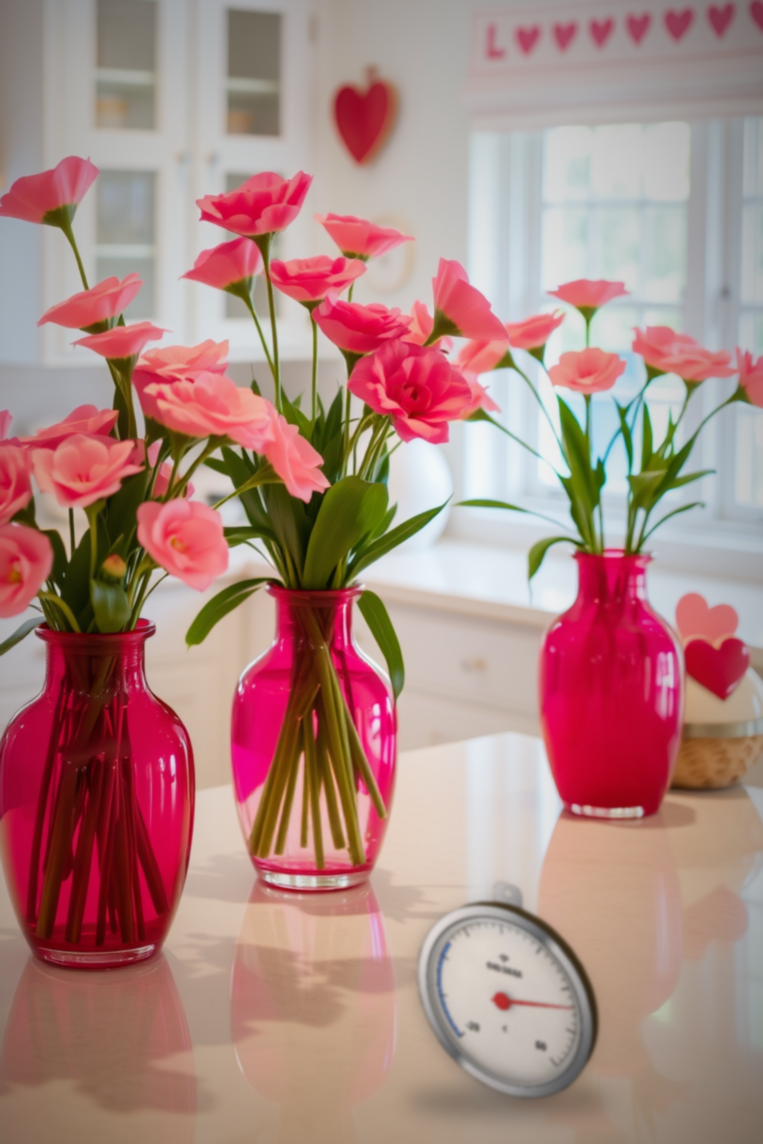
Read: 44,°C
